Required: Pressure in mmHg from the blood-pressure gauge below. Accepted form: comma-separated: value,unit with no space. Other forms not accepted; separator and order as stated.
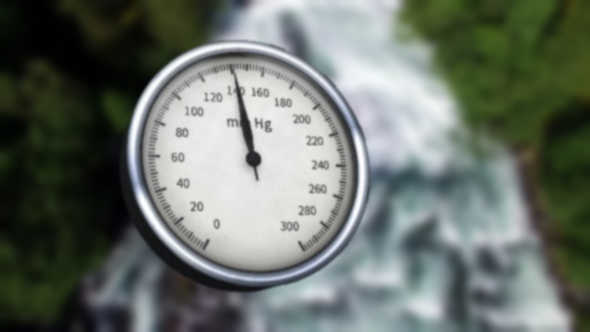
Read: 140,mmHg
